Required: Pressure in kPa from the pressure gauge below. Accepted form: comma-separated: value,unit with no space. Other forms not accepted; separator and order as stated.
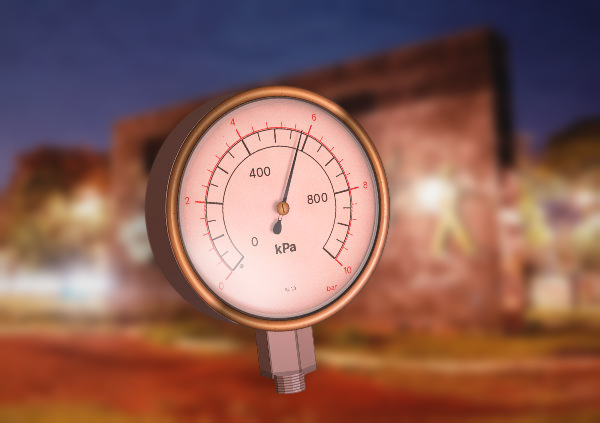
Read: 575,kPa
